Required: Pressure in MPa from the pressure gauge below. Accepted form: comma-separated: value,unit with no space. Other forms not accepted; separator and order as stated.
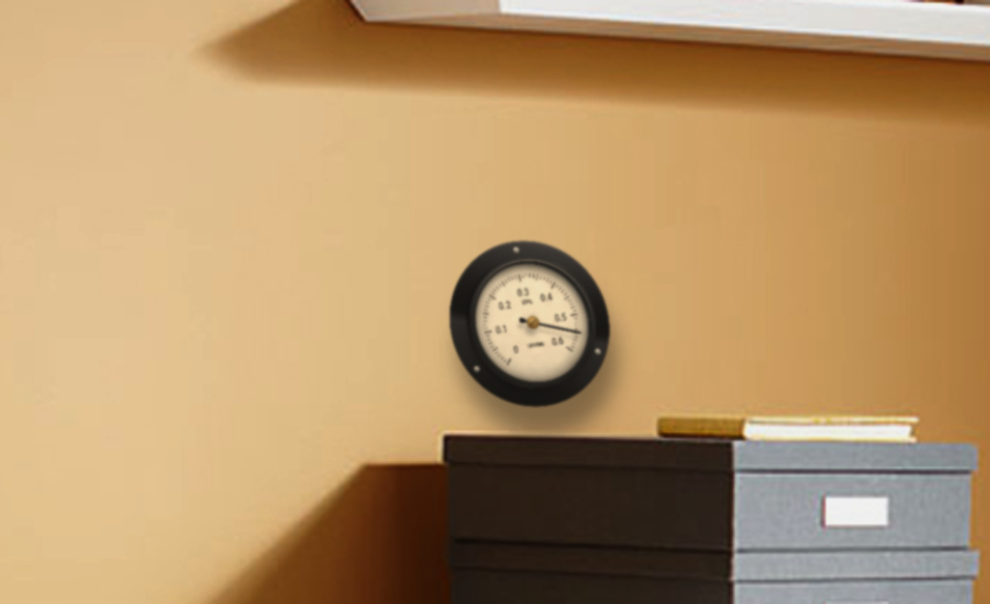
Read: 0.55,MPa
